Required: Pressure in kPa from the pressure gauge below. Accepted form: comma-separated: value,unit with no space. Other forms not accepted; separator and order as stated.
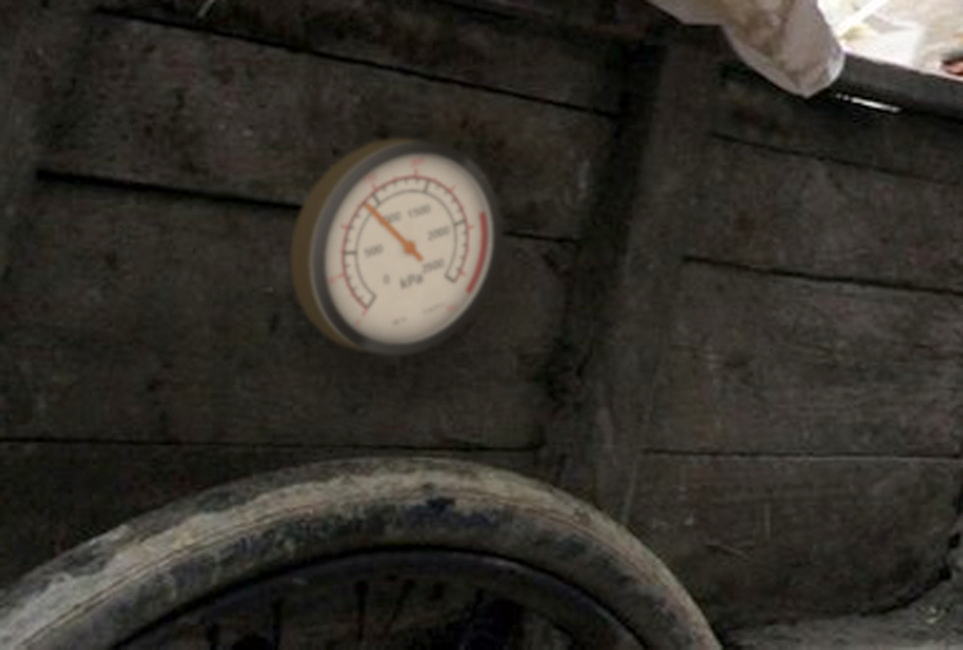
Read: 900,kPa
